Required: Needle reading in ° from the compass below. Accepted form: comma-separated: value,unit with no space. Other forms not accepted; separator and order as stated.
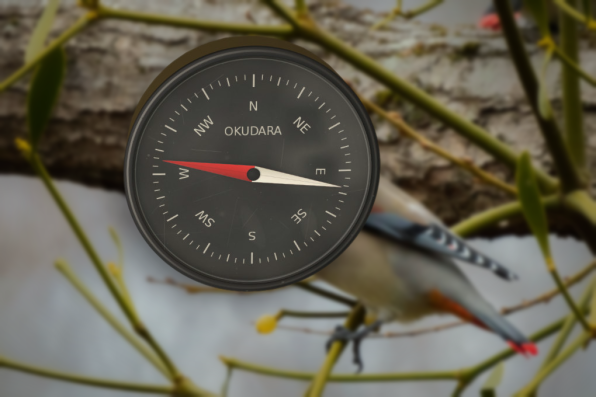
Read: 280,°
